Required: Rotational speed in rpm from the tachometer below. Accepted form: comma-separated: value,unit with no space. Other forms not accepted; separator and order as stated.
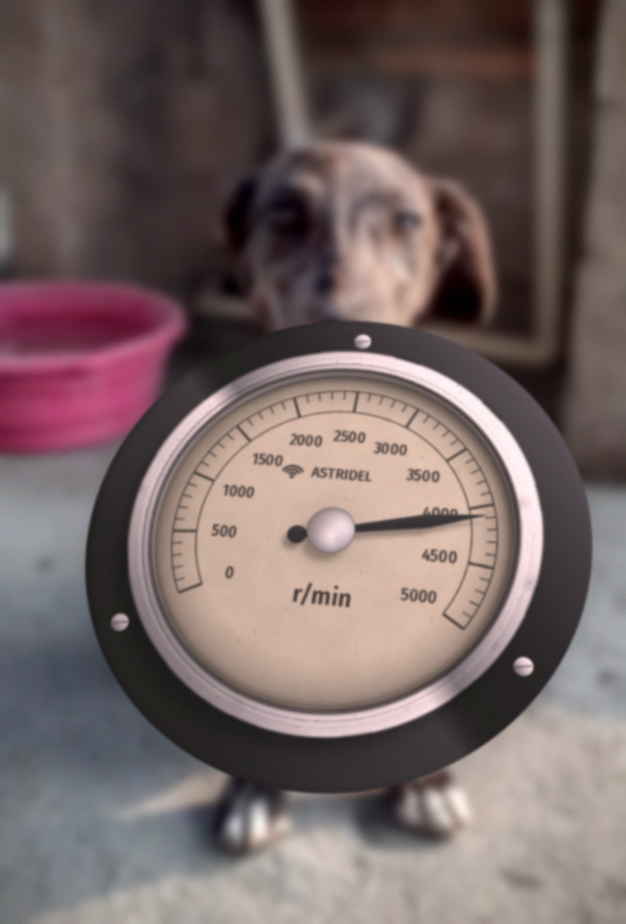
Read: 4100,rpm
